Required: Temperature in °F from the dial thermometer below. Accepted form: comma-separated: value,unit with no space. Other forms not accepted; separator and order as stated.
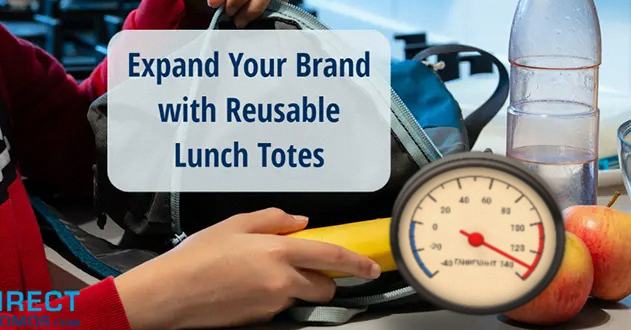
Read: 130,°F
